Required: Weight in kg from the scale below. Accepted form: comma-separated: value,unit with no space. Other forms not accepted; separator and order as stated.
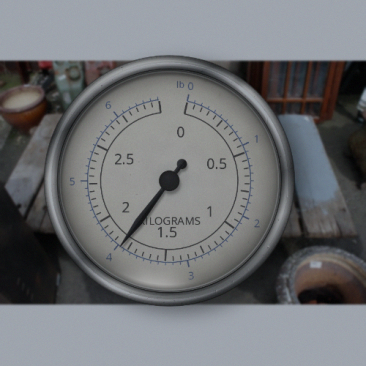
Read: 1.8,kg
